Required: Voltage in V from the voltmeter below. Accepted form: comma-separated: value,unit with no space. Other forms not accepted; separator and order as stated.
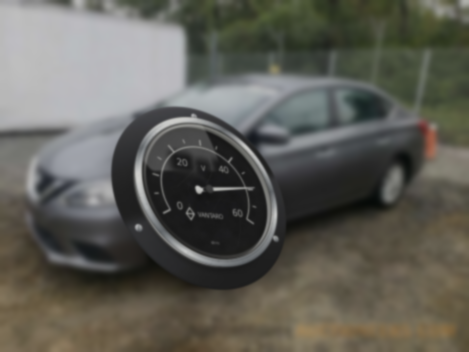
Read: 50,V
